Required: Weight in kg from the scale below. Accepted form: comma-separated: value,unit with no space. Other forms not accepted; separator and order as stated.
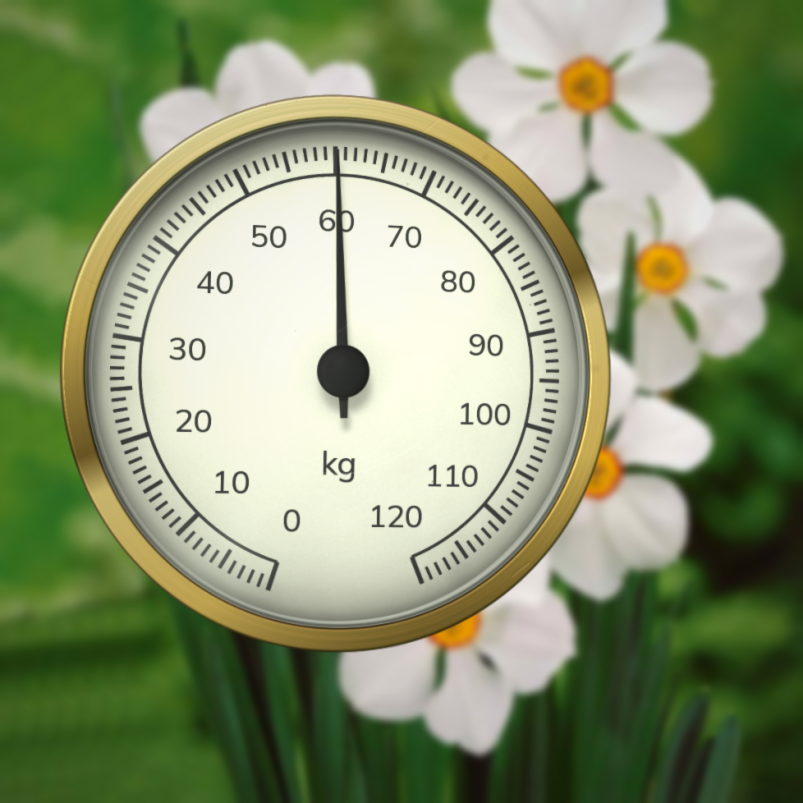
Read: 60,kg
